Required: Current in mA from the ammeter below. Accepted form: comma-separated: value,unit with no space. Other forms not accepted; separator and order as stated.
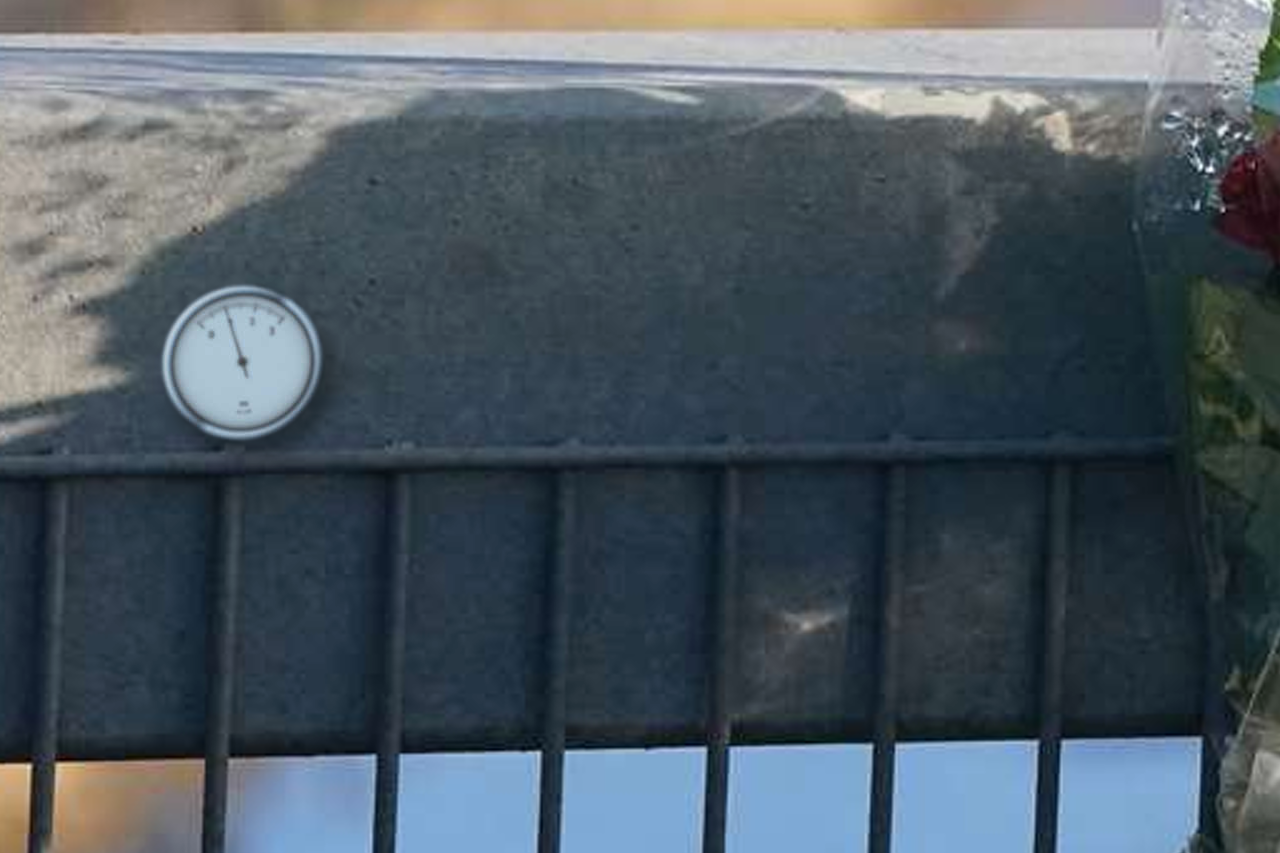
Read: 1,mA
